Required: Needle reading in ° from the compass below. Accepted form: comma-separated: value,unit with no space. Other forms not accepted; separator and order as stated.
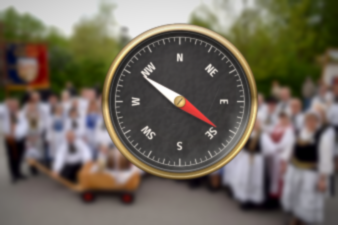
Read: 125,°
